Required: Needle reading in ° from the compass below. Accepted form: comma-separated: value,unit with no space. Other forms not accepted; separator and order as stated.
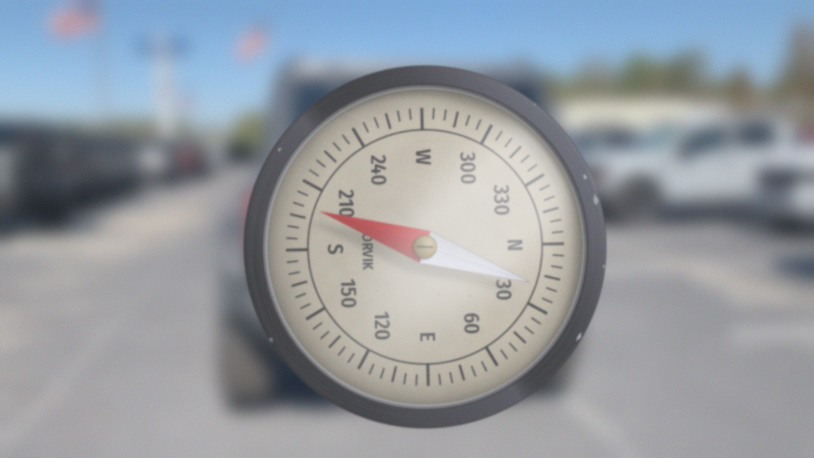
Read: 200,°
